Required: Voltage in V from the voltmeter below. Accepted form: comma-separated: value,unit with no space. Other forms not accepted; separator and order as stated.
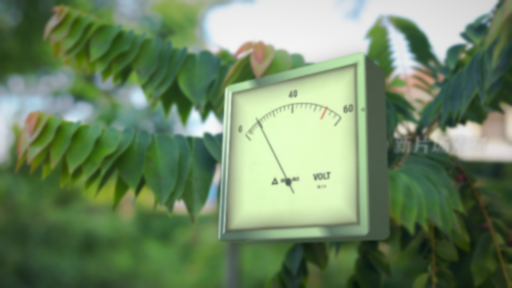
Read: 20,V
